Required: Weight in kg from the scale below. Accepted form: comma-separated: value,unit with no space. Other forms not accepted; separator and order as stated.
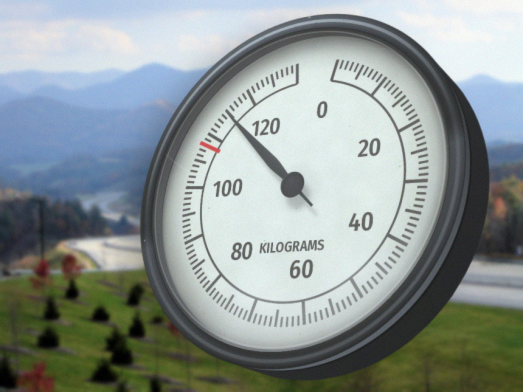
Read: 115,kg
